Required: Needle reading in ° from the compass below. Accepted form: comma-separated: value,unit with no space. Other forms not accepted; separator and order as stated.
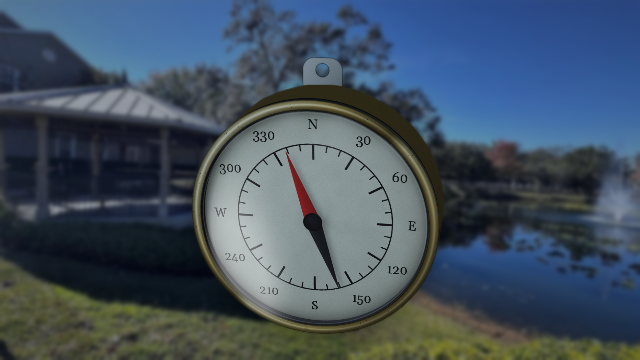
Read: 340,°
